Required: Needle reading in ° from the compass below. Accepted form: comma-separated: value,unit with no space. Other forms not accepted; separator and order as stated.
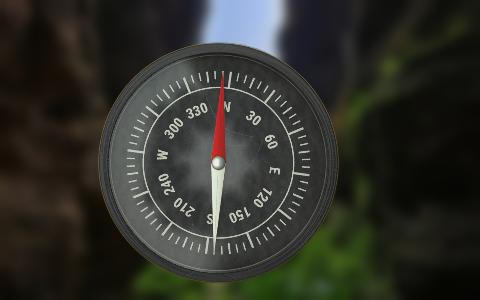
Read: 355,°
